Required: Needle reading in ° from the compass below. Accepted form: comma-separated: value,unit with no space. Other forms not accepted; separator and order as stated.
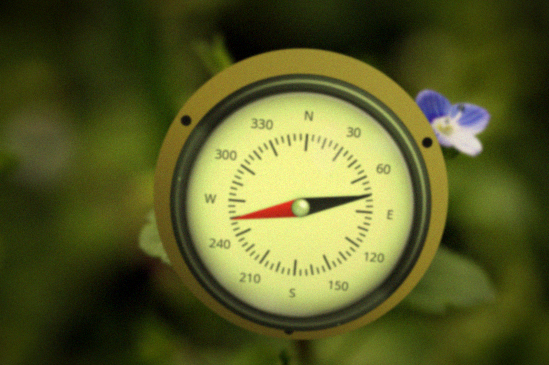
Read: 255,°
